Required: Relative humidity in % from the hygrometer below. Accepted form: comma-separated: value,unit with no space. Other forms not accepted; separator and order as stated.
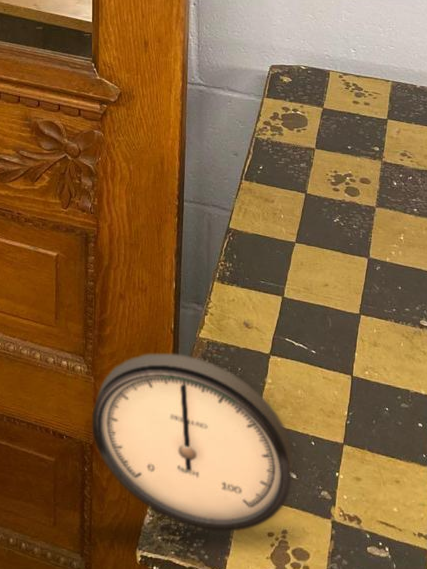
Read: 50,%
